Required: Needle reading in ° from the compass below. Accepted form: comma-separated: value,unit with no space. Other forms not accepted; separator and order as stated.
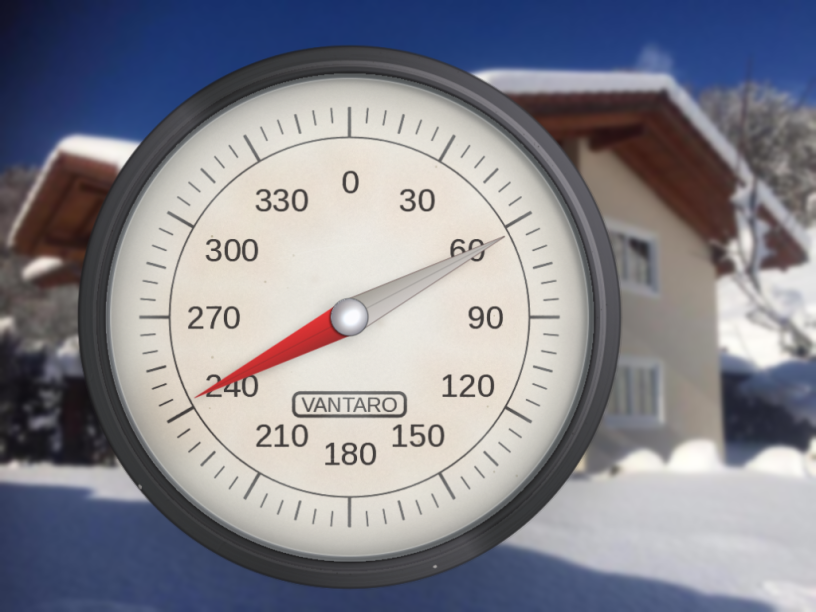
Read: 242.5,°
